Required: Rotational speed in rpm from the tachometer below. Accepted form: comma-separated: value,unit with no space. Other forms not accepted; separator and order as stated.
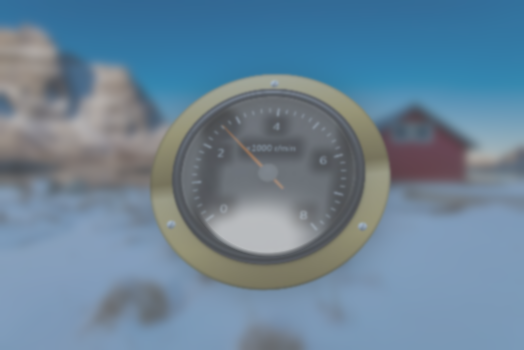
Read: 2600,rpm
